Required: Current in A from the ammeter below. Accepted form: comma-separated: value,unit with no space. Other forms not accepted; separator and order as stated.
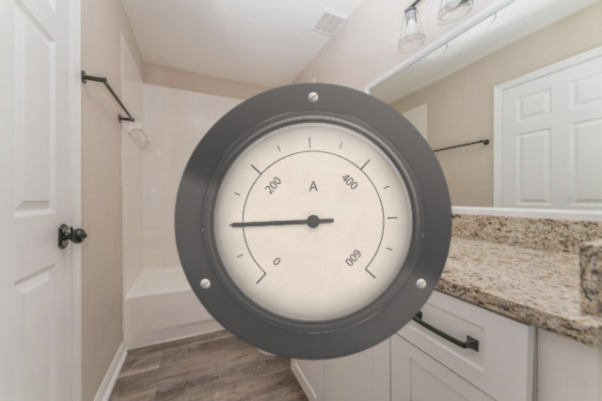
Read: 100,A
